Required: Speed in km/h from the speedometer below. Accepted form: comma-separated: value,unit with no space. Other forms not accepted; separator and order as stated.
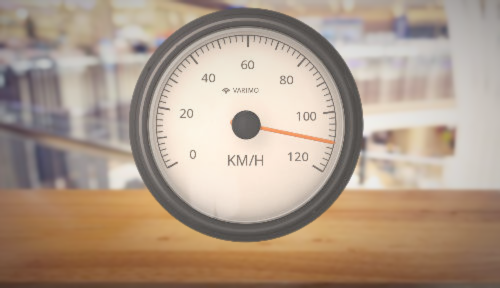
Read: 110,km/h
